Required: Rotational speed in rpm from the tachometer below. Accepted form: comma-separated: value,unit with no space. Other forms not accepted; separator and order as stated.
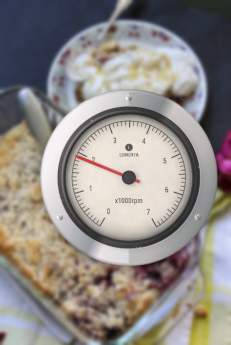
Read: 1900,rpm
